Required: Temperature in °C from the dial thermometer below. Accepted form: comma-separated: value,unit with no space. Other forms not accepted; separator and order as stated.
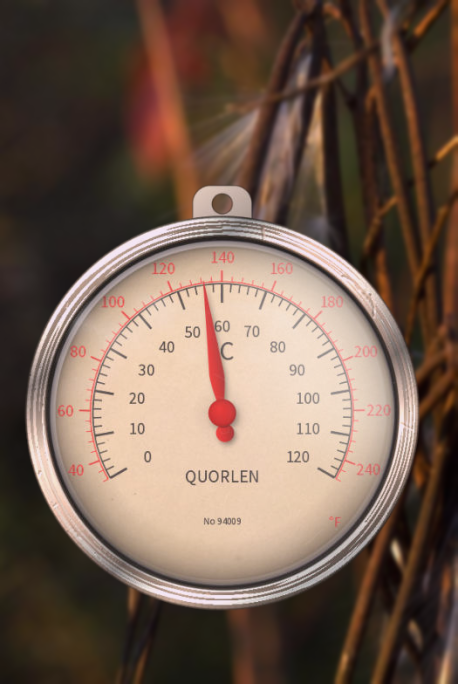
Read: 56,°C
